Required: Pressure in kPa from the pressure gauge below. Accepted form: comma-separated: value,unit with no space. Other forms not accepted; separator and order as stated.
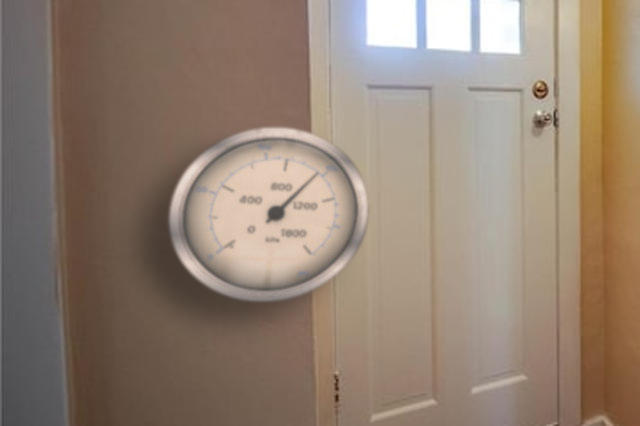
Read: 1000,kPa
